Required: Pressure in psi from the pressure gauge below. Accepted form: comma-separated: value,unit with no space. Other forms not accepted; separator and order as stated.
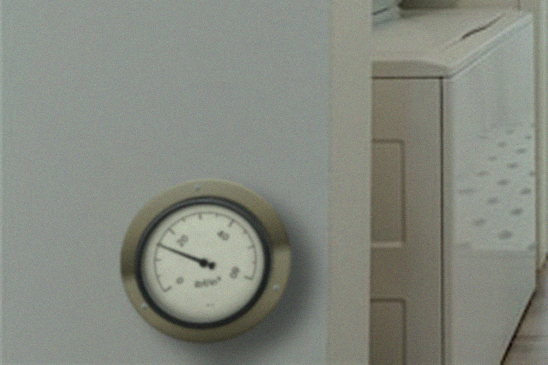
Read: 15,psi
